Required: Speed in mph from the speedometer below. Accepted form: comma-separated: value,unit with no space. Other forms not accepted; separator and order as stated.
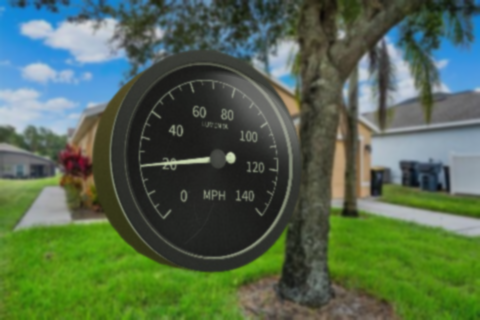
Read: 20,mph
